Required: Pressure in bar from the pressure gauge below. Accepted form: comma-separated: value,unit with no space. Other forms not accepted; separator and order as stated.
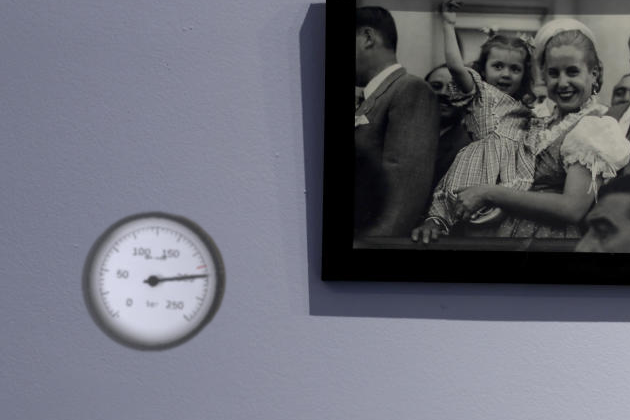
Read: 200,bar
